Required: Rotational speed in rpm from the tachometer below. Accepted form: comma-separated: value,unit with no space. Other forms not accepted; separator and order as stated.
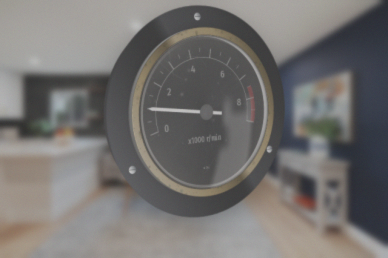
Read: 1000,rpm
